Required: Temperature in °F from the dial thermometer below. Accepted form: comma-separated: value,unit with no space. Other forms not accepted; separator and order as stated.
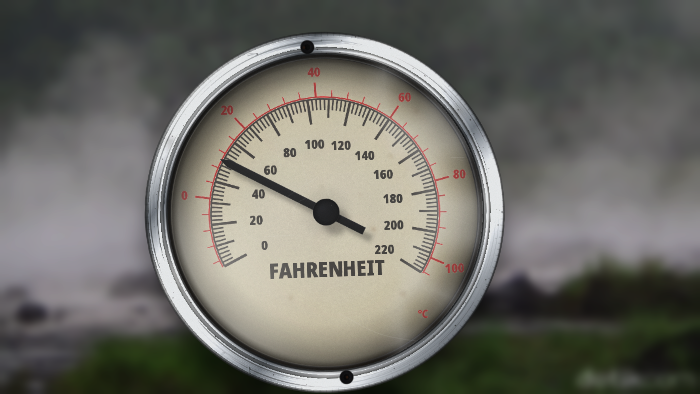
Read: 50,°F
